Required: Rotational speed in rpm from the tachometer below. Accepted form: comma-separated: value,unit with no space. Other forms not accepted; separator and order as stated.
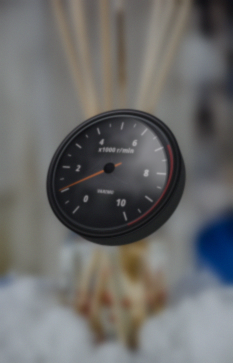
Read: 1000,rpm
